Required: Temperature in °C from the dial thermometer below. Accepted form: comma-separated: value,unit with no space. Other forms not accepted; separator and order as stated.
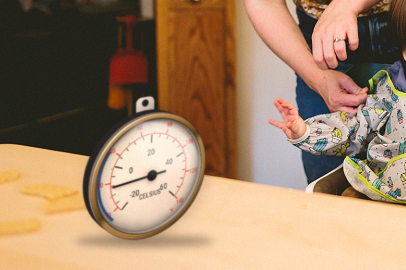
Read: -8,°C
